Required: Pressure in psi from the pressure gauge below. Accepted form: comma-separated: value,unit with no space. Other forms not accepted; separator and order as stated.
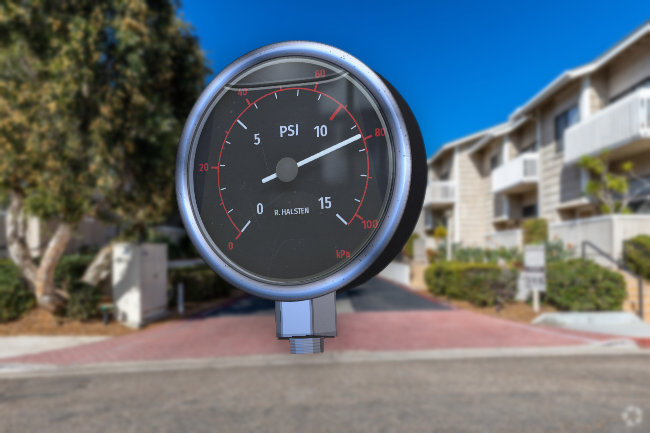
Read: 11.5,psi
